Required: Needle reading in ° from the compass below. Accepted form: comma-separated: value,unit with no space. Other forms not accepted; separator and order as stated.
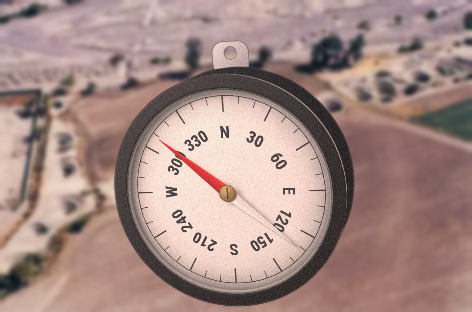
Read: 310,°
